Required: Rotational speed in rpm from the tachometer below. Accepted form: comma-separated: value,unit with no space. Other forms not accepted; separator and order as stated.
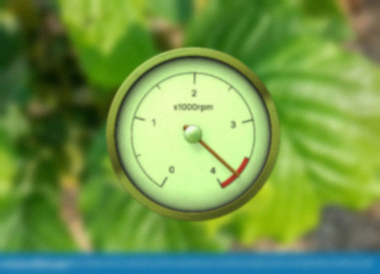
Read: 3750,rpm
